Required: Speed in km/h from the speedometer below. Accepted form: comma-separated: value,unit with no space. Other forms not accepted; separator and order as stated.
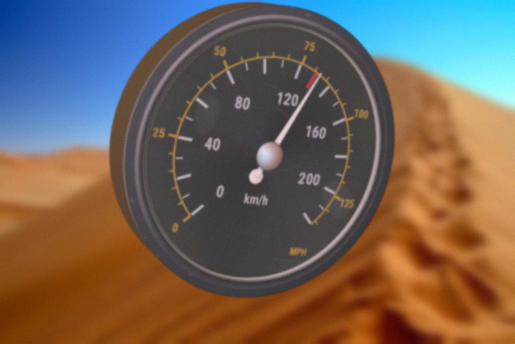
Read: 130,km/h
